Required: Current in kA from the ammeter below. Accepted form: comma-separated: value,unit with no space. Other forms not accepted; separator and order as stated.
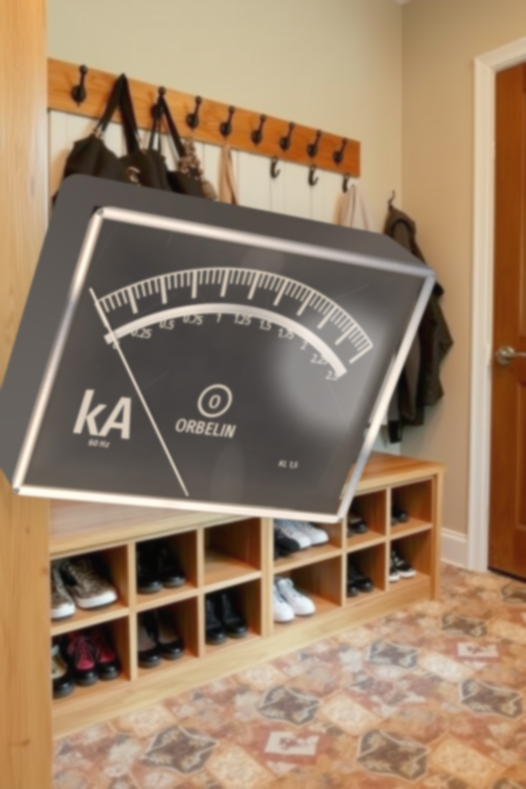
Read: 0,kA
